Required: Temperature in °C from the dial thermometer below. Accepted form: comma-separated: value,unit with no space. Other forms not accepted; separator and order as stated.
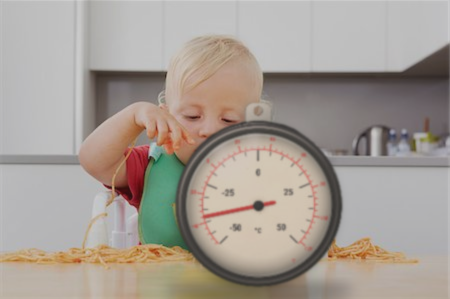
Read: -37.5,°C
